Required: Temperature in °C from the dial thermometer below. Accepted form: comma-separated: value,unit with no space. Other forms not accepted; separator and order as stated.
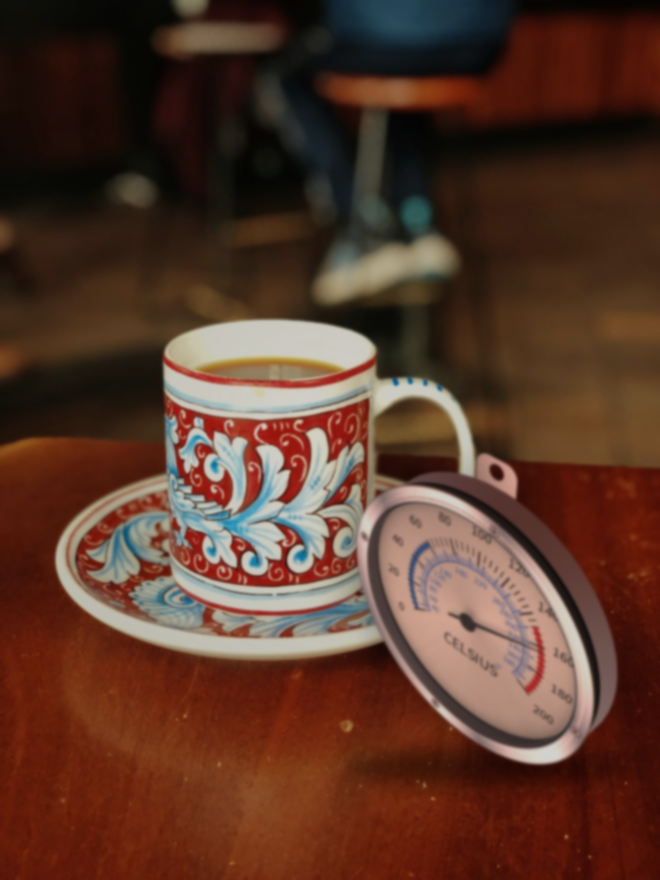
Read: 160,°C
